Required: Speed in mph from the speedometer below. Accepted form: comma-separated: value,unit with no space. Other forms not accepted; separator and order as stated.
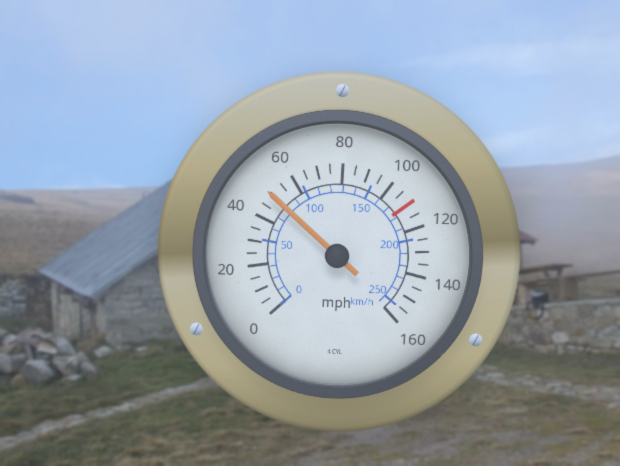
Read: 50,mph
